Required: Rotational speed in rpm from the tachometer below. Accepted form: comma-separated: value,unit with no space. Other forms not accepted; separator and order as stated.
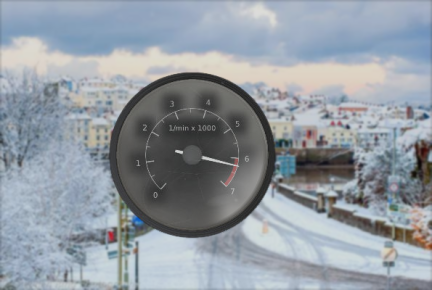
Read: 6250,rpm
